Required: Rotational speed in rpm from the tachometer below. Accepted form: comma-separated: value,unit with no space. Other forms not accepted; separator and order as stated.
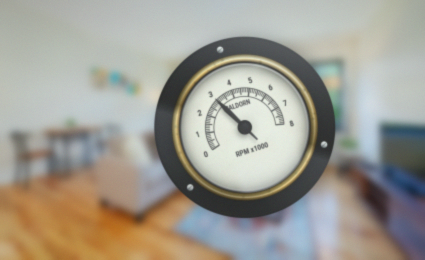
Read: 3000,rpm
